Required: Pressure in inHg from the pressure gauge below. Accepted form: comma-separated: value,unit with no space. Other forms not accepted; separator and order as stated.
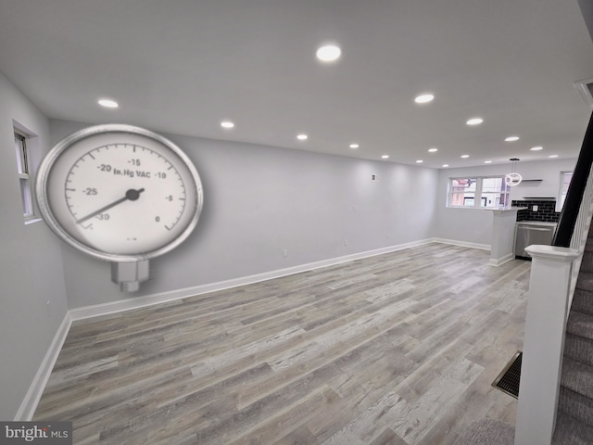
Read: -29,inHg
